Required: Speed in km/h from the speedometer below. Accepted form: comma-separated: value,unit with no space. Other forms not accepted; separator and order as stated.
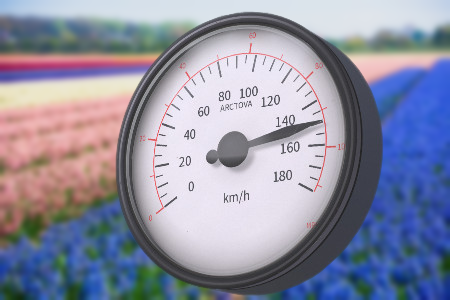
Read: 150,km/h
